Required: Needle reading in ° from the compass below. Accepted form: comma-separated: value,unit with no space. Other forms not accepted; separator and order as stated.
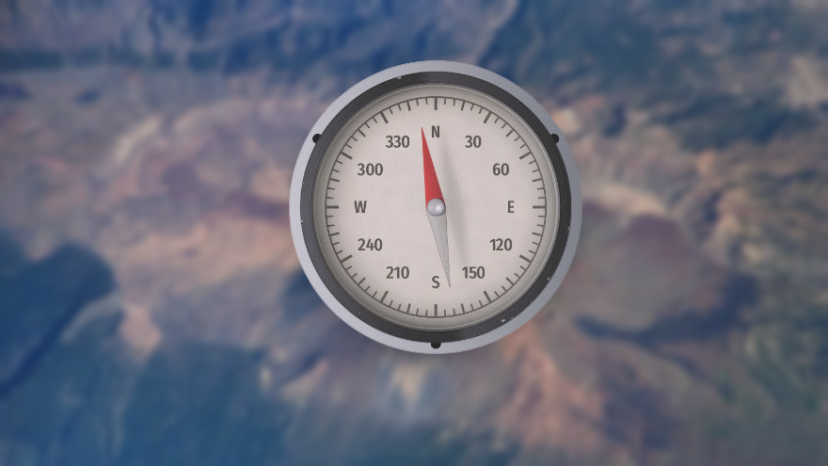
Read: 350,°
